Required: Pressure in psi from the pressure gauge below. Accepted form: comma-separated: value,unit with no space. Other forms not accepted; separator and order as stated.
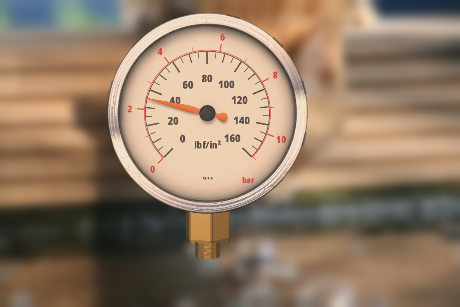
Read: 35,psi
